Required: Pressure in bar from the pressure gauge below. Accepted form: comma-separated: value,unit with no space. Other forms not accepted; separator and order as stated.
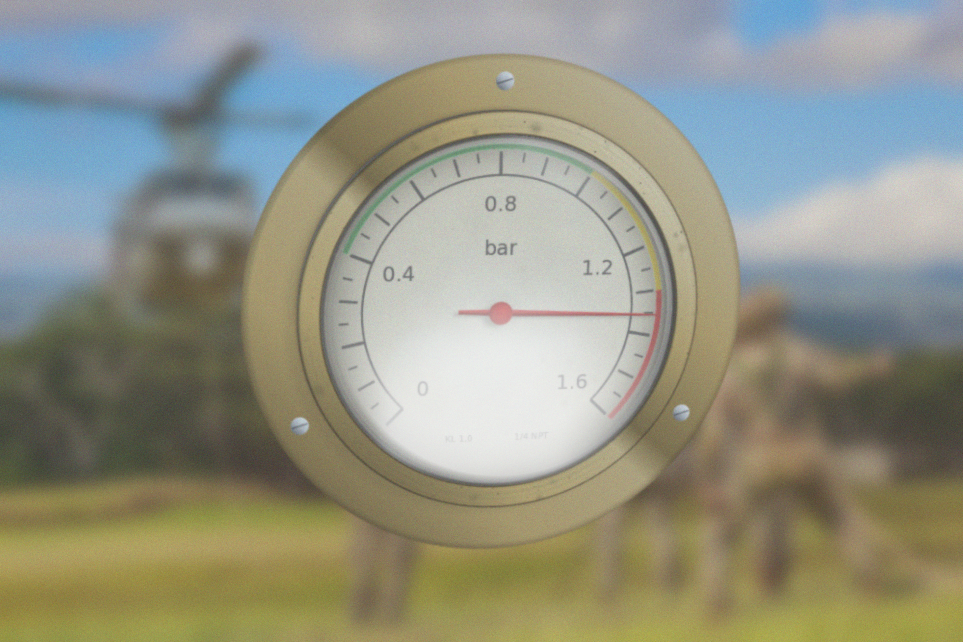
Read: 1.35,bar
